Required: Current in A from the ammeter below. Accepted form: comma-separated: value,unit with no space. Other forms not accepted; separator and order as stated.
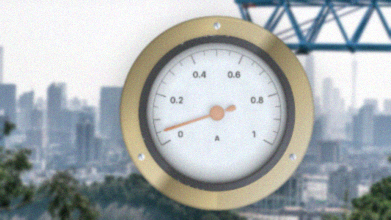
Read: 0.05,A
